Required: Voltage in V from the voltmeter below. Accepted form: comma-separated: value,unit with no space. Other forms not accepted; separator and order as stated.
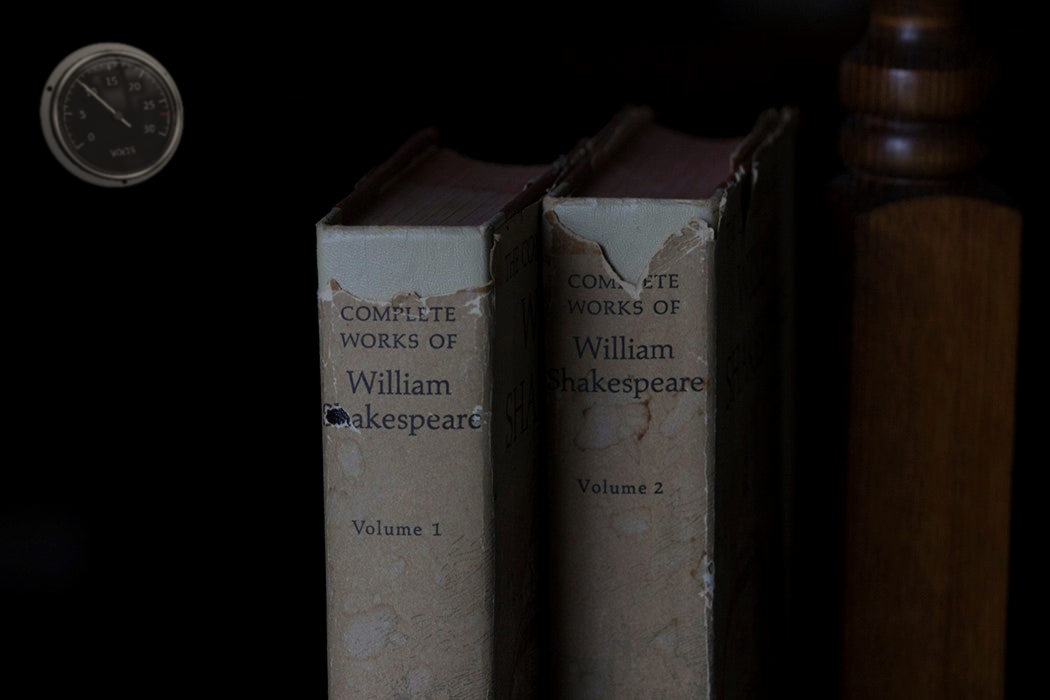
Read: 10,V
